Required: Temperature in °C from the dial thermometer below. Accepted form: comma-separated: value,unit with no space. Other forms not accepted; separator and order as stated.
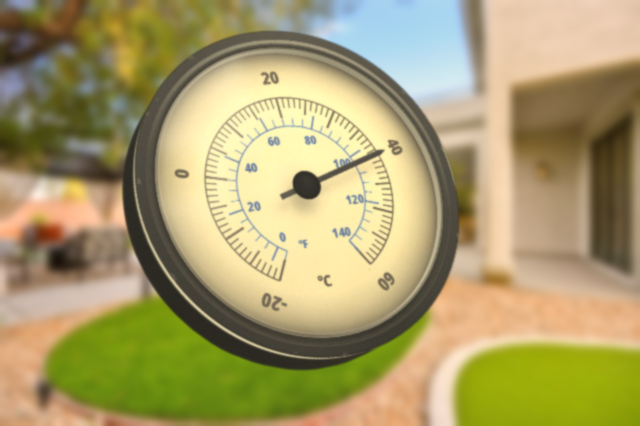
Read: 40,°C
